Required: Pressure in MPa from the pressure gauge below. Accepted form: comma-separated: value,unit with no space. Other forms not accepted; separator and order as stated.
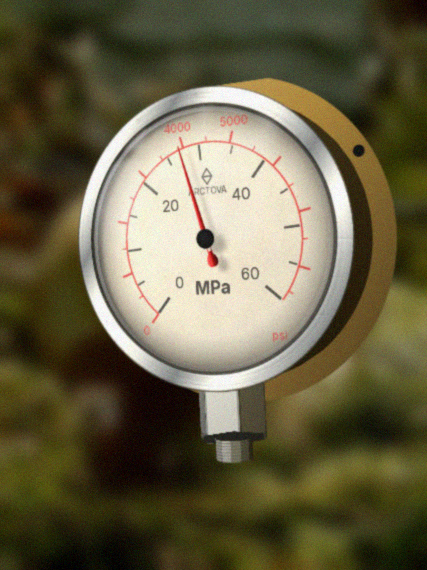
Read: 27.5,MPa
